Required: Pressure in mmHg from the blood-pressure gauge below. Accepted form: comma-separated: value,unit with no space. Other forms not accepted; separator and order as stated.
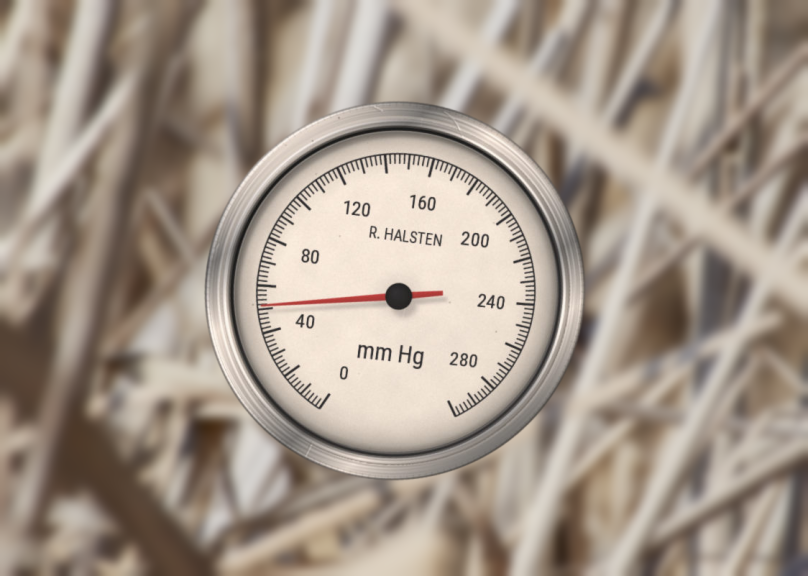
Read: 52,mmHg
